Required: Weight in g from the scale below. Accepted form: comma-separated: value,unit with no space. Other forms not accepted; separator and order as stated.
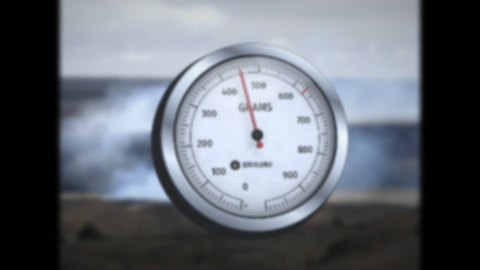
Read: 450,g
